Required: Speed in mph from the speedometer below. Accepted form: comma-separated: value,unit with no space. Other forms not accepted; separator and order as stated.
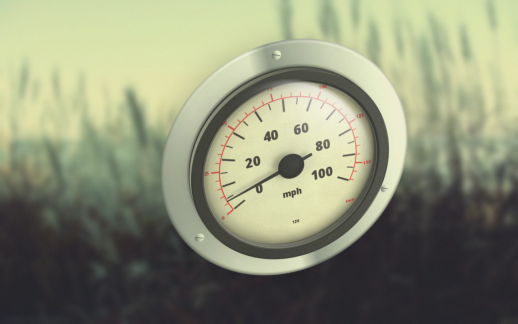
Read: 5,mph
